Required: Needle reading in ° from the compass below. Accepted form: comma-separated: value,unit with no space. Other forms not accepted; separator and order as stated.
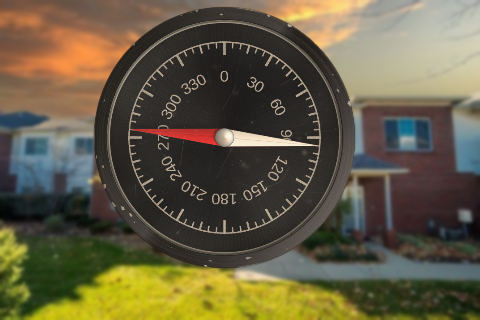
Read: 275,°
